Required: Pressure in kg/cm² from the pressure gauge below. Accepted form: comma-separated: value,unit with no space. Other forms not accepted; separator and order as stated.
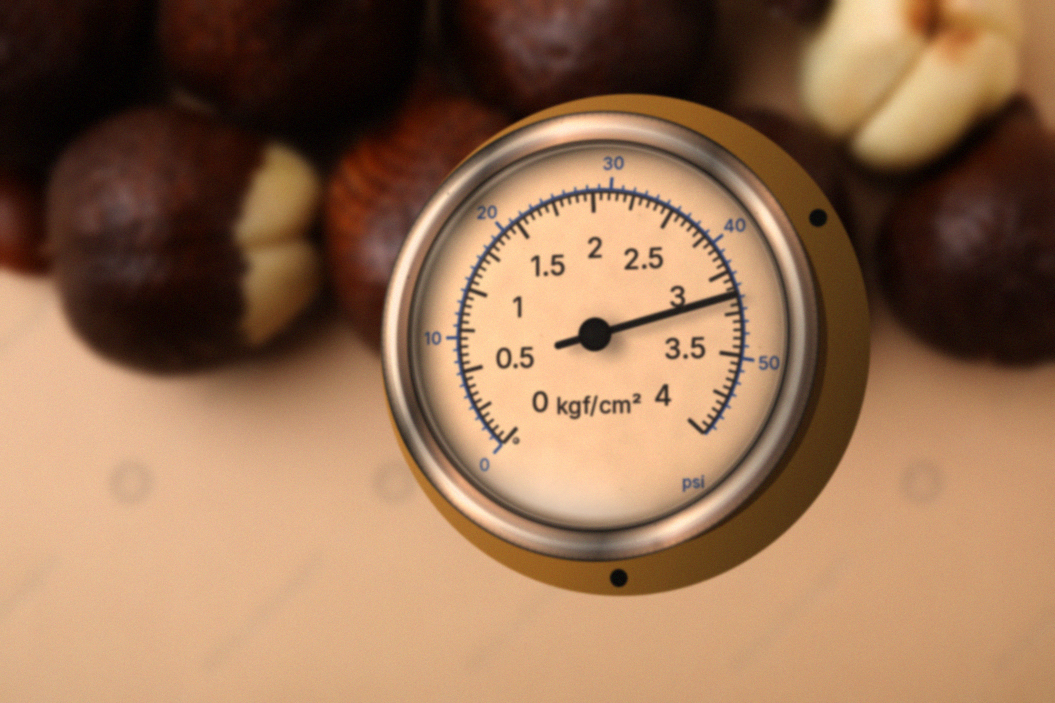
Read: 3.15,kg/cm²
